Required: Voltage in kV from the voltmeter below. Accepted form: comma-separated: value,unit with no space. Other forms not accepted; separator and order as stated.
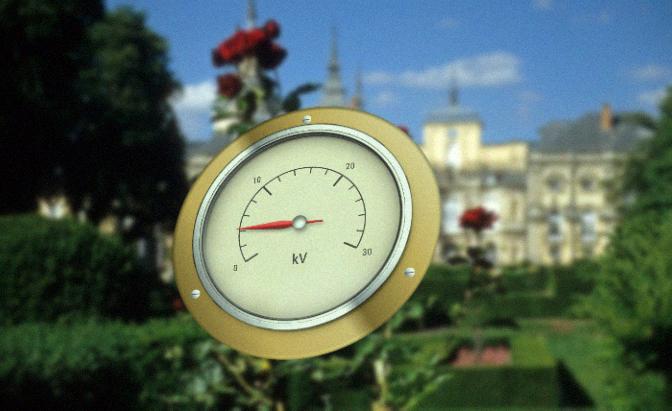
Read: 4,kV
